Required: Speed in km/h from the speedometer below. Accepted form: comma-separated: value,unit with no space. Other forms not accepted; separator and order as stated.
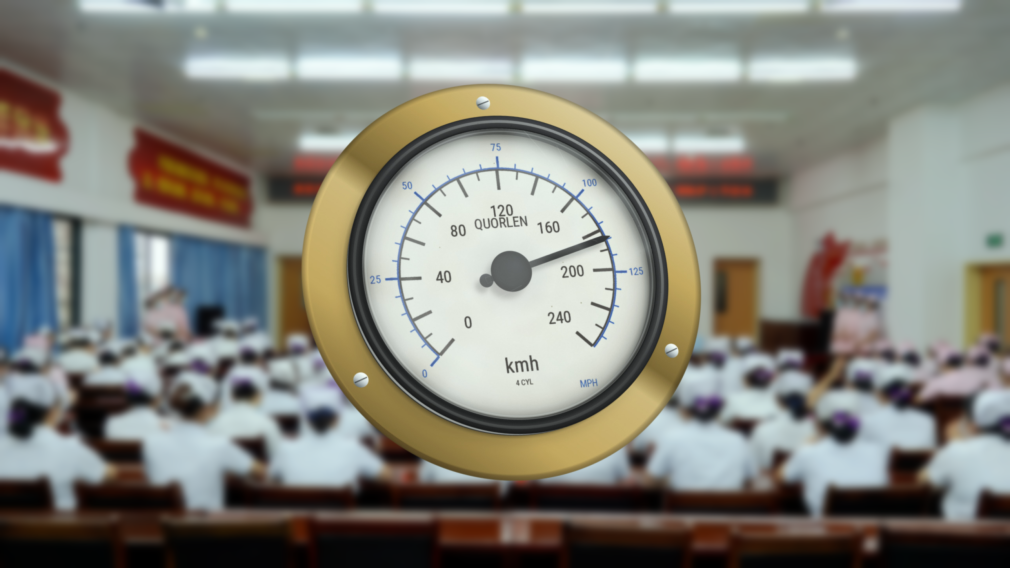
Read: 185,km/h
